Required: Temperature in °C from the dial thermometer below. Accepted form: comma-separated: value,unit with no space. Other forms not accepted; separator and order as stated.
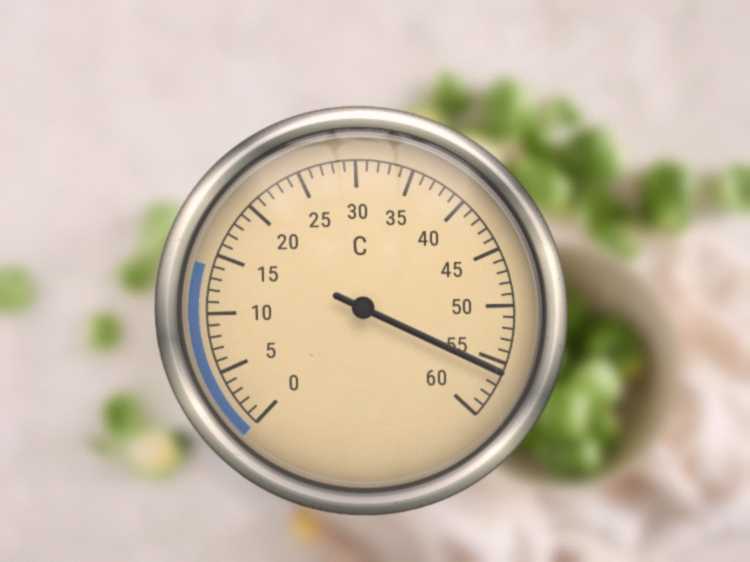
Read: 56,°C
